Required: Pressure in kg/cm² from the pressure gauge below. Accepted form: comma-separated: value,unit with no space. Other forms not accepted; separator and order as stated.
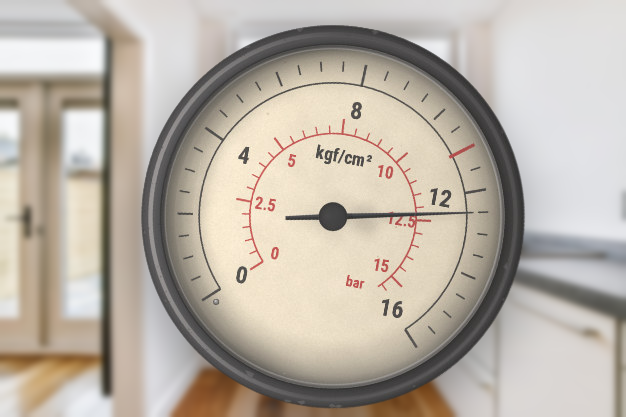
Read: 12.5,kg/cm²
